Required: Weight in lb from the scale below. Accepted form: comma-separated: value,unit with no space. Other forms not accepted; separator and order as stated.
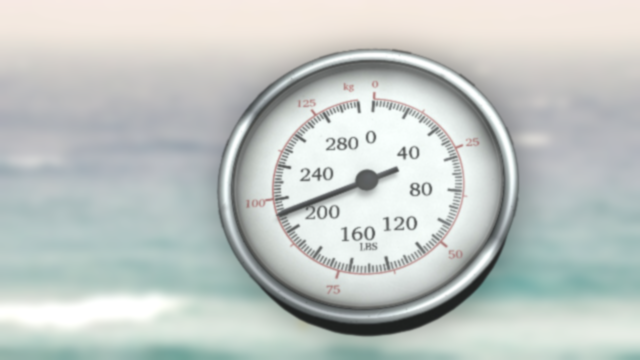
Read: 210,lb
